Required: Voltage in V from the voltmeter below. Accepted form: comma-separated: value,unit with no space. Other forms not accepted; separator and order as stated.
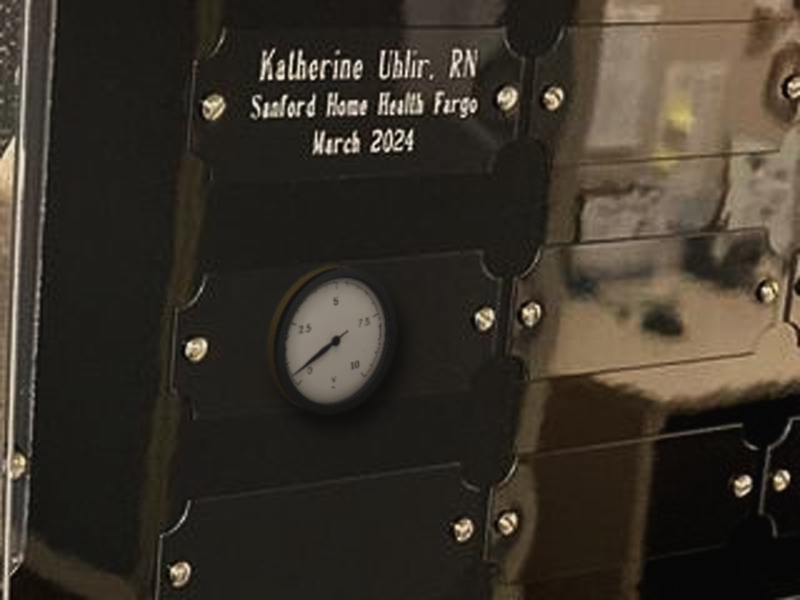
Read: 0.5,V
